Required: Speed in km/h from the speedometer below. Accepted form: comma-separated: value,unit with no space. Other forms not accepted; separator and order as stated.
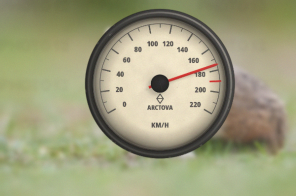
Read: 175,km/h
